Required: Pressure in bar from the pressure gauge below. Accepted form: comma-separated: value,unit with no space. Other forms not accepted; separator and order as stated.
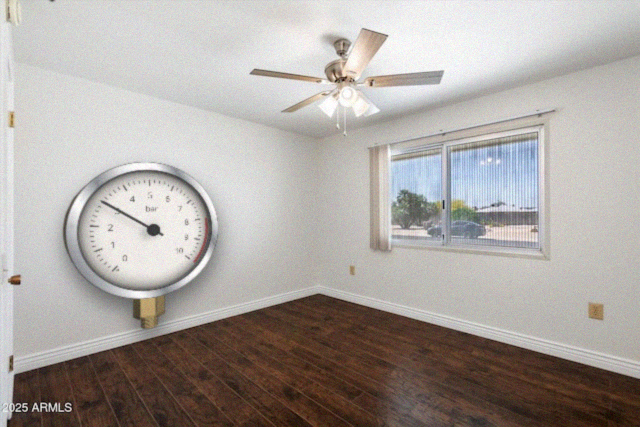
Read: 3,bar
